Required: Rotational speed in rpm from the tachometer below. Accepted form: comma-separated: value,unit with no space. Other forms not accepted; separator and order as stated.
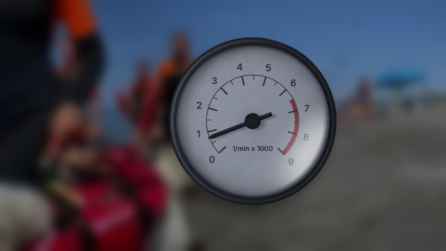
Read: 750,rpm
